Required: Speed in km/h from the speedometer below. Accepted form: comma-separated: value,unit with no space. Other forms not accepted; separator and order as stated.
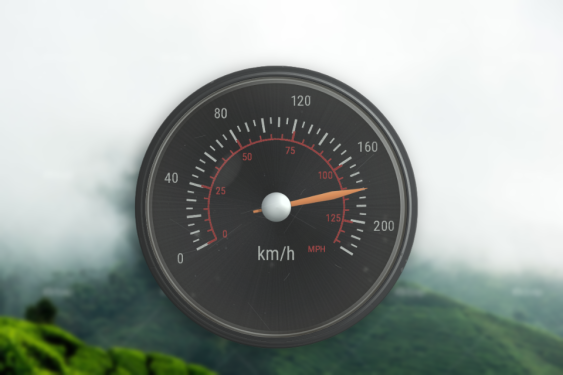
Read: 180,km/h
